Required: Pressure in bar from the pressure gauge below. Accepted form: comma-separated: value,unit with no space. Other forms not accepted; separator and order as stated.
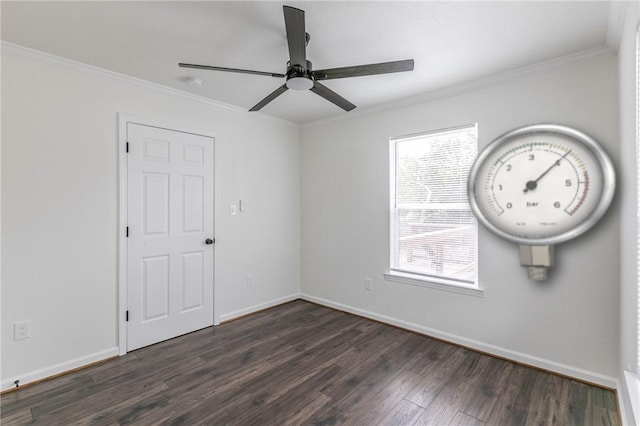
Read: 4,bar
